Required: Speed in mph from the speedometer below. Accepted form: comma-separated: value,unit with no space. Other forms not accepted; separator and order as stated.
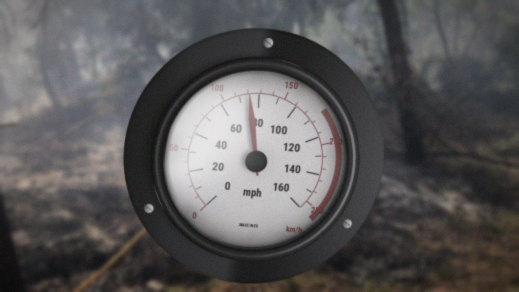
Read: 75,mph
